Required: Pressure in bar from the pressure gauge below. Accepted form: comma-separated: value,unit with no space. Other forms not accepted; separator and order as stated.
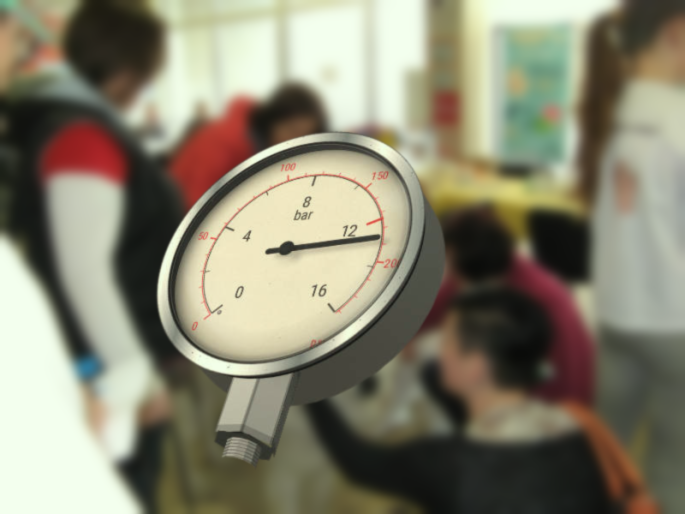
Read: 13,bar
